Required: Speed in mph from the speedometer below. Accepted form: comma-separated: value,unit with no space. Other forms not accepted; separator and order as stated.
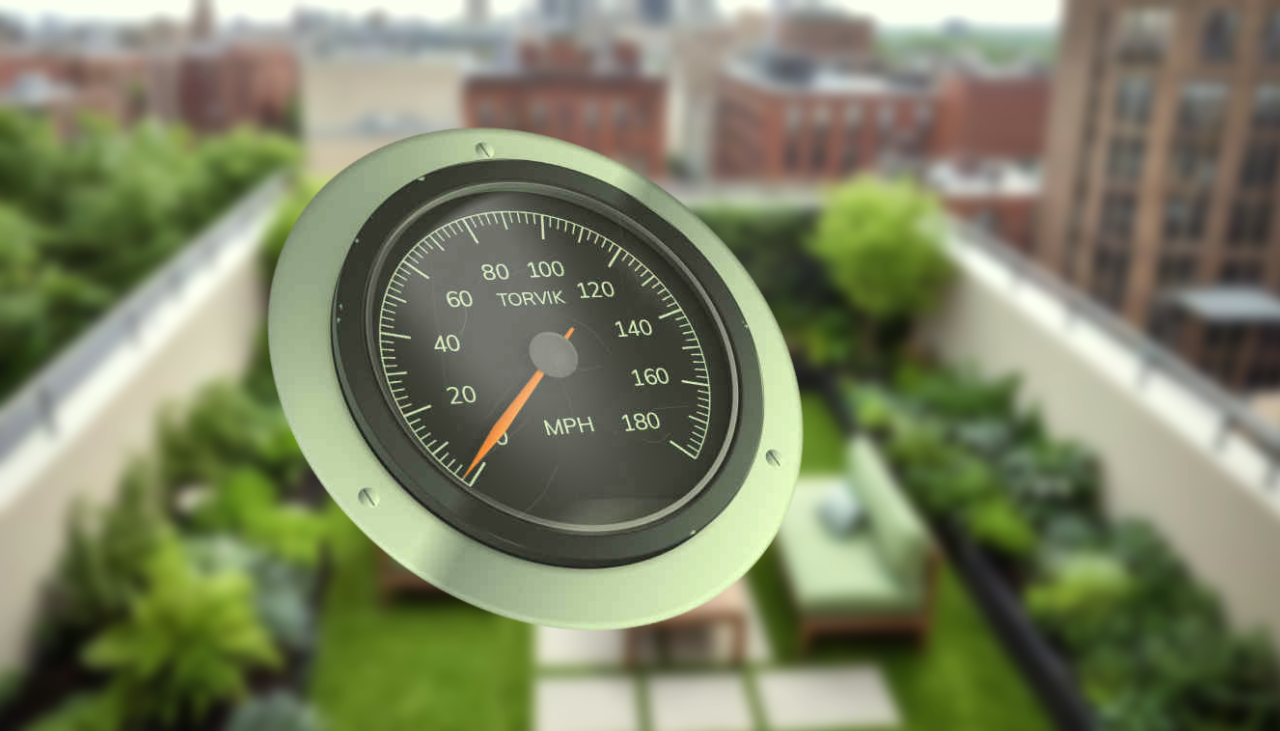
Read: 2,mph
